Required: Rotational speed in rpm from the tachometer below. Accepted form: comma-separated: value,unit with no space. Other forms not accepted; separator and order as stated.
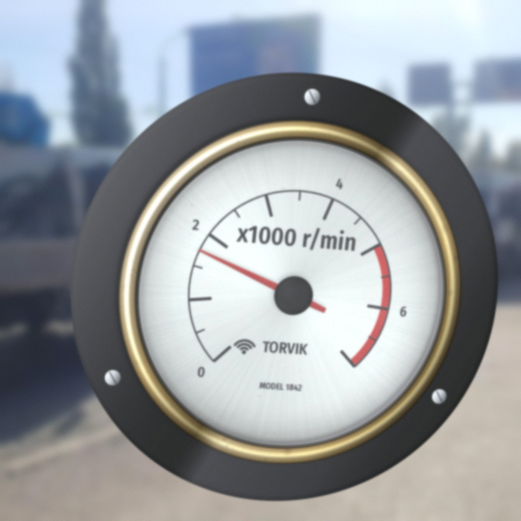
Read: 1750,rpm
